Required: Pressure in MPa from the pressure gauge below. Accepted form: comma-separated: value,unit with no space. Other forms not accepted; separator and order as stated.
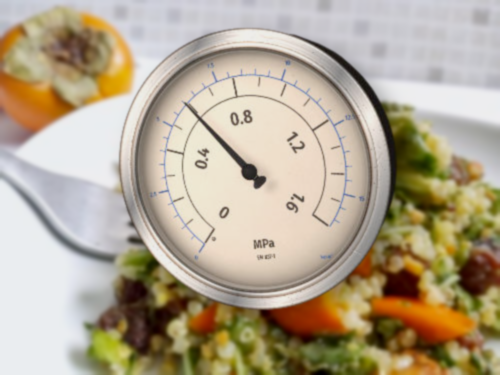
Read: 0.6,MPa
